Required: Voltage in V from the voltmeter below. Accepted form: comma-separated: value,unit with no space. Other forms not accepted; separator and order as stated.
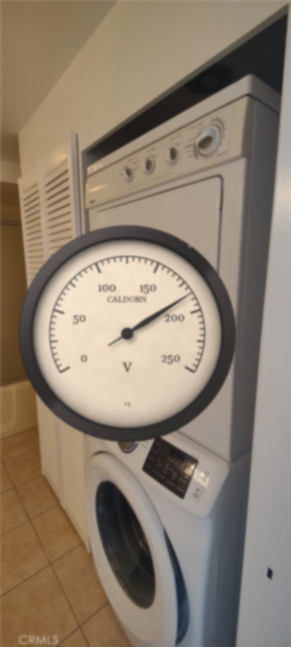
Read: 185,V
